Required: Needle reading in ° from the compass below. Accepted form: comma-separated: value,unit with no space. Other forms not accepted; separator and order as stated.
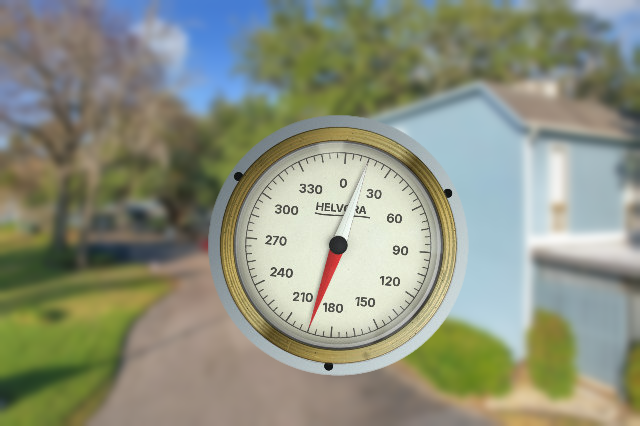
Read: 195,°
